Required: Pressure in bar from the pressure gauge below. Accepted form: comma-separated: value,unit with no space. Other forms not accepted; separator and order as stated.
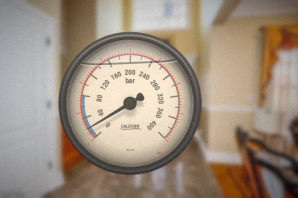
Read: 20,bar
